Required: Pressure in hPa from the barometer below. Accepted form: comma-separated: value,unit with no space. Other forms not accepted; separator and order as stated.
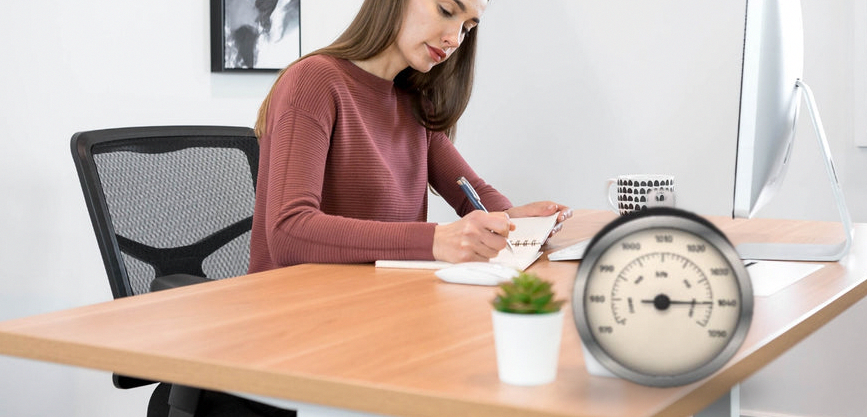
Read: 1040,hPa
